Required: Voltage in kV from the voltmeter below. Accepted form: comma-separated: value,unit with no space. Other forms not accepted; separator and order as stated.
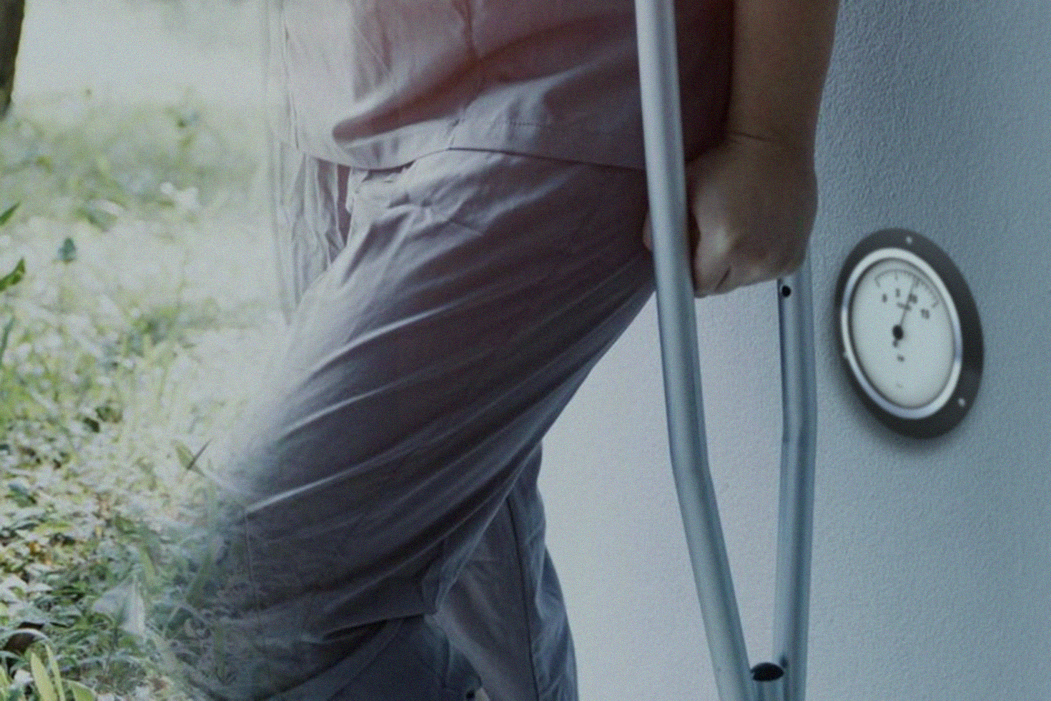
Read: 10,kV
